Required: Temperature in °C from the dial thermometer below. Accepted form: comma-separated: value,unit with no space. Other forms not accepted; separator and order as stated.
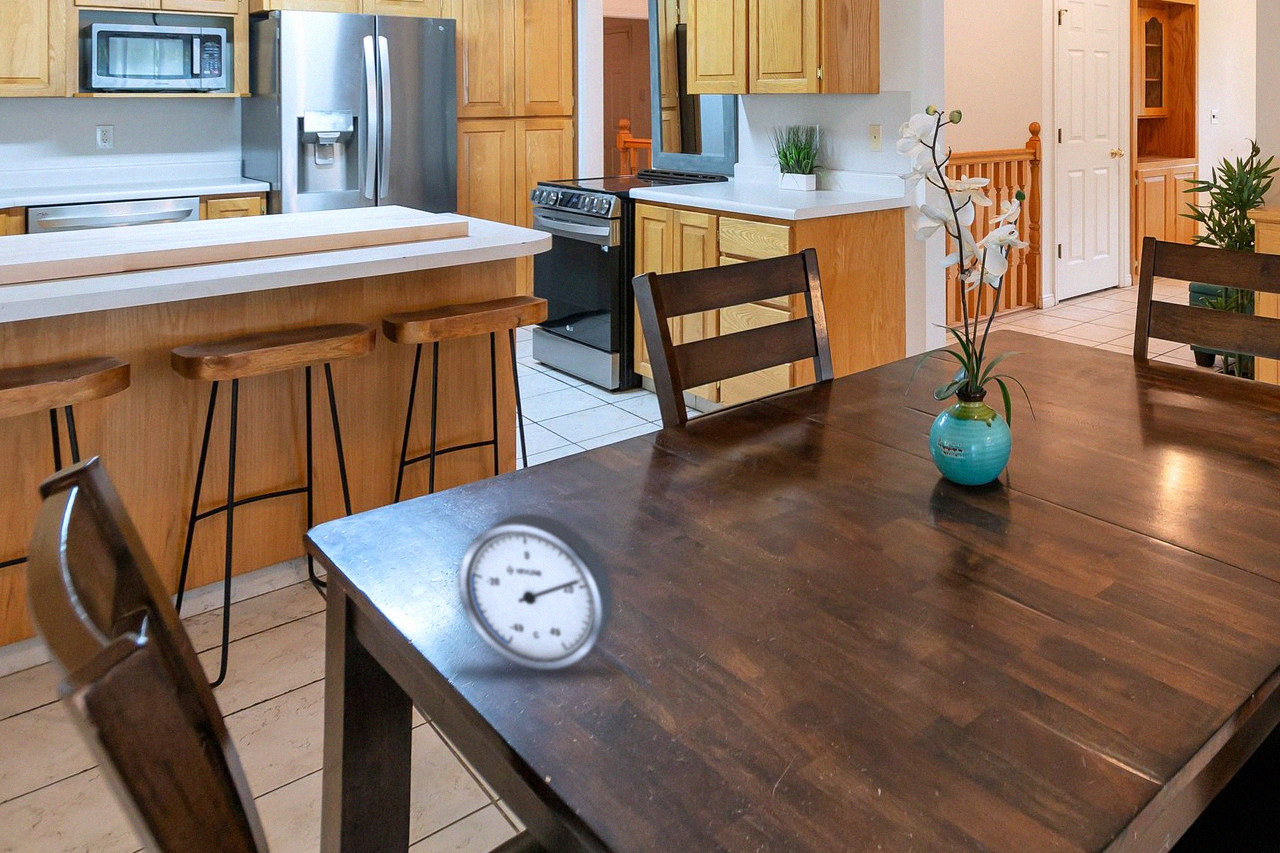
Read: 18,°C
